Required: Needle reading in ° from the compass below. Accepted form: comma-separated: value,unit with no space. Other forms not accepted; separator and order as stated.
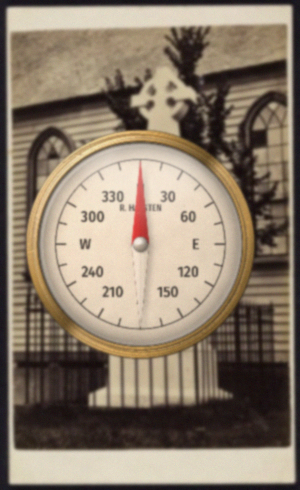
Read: 0,°
